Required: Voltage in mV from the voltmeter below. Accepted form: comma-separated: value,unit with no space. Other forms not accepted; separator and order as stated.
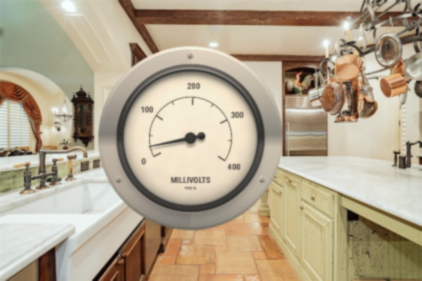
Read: 25,mV
